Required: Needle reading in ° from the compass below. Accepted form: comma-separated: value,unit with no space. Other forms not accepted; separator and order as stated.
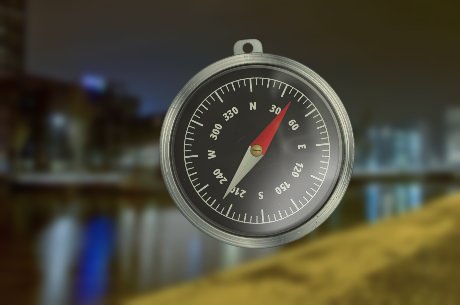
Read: 40,°
